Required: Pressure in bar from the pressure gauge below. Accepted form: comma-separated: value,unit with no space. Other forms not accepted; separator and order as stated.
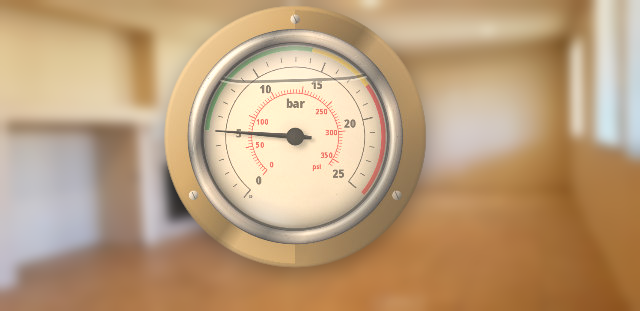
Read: 5,bar
